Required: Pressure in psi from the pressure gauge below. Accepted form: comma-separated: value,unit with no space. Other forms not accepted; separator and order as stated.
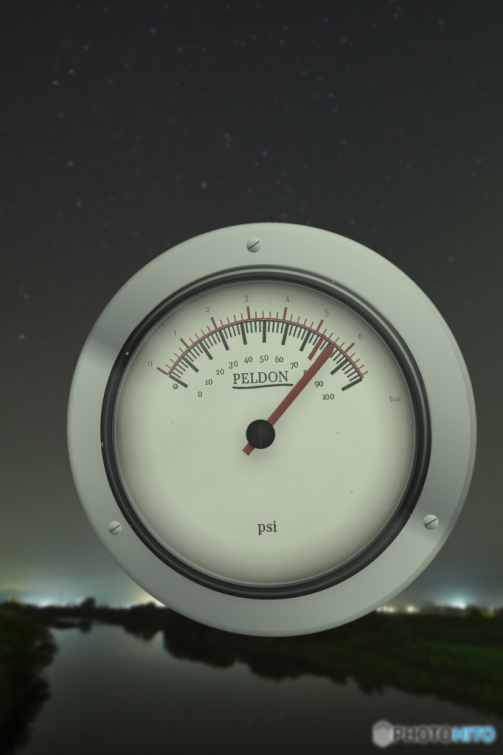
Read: 82,psi
